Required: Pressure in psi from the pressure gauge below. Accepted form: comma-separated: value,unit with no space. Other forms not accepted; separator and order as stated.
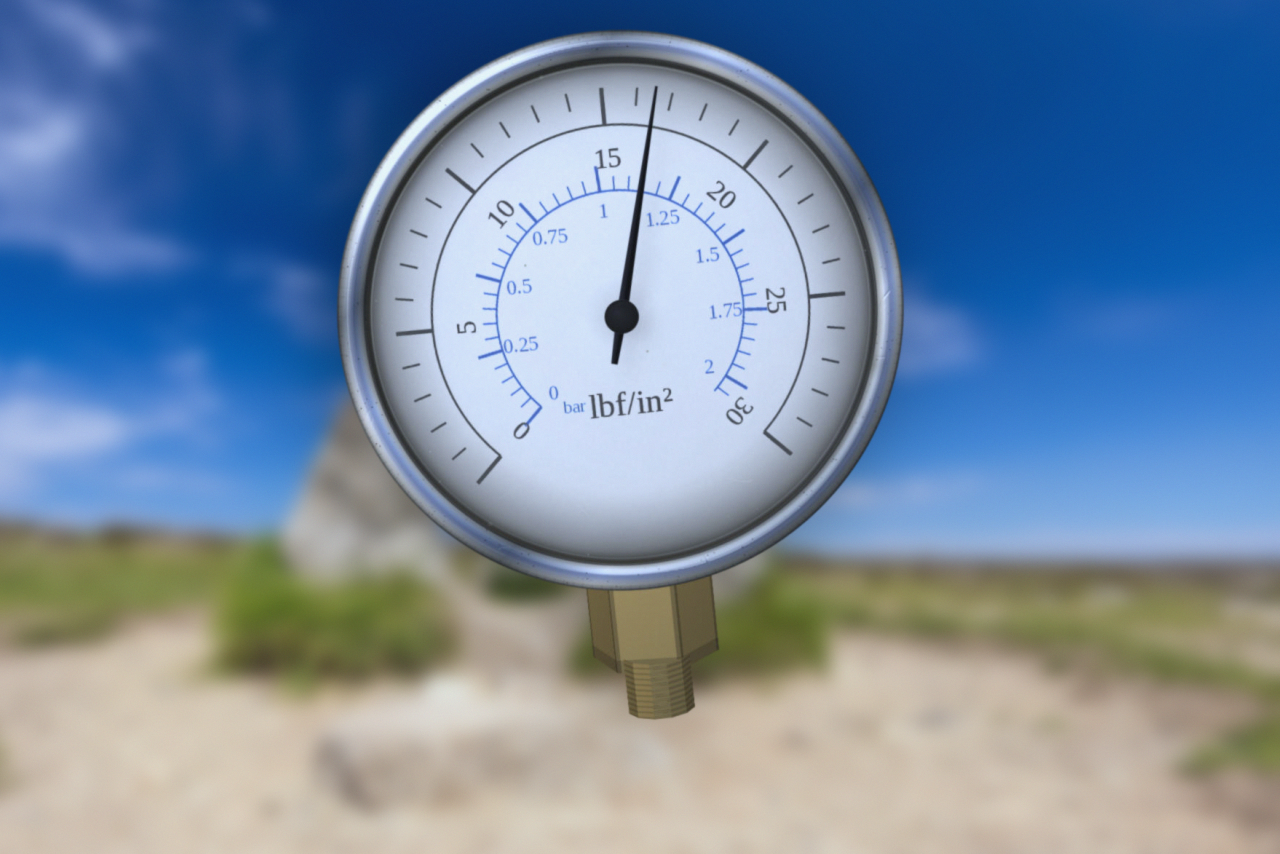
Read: 16.5,psi
